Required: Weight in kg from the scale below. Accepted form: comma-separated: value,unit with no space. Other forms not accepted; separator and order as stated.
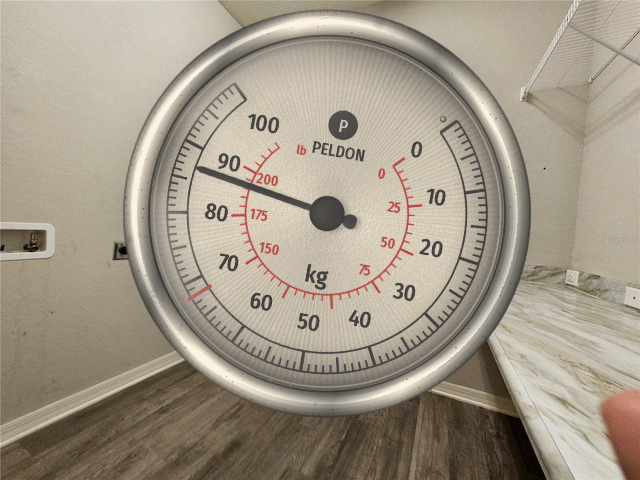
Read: 87,kg
